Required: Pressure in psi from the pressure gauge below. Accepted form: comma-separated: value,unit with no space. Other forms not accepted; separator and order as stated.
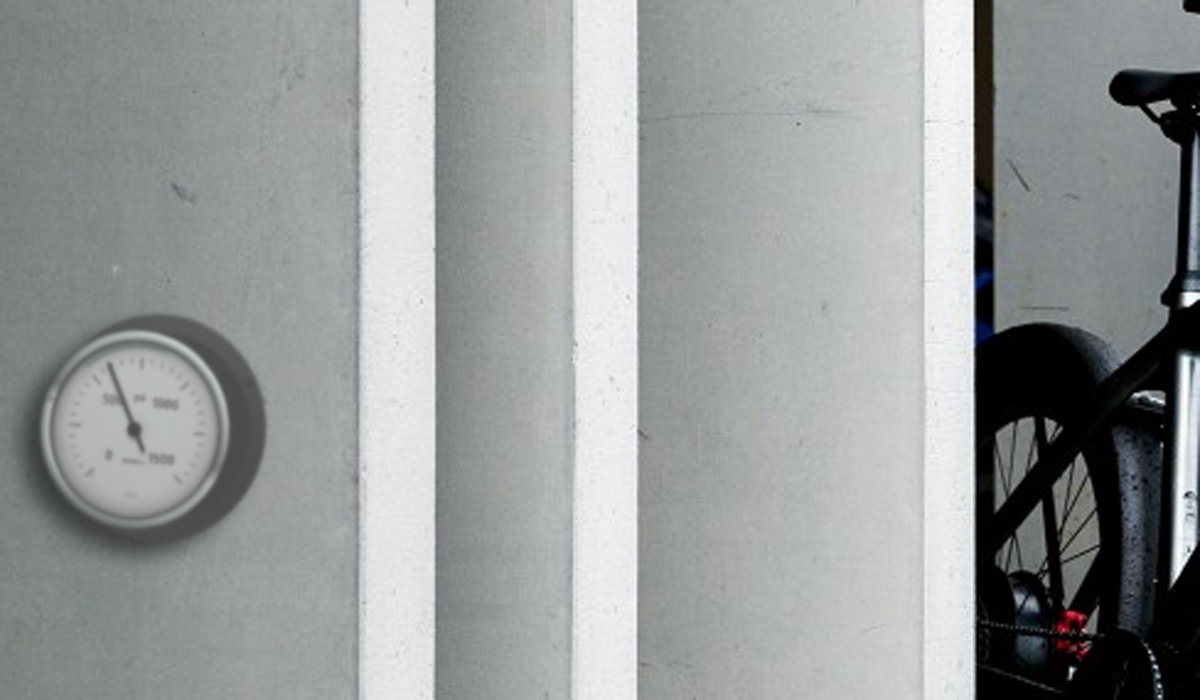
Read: 600,psi
